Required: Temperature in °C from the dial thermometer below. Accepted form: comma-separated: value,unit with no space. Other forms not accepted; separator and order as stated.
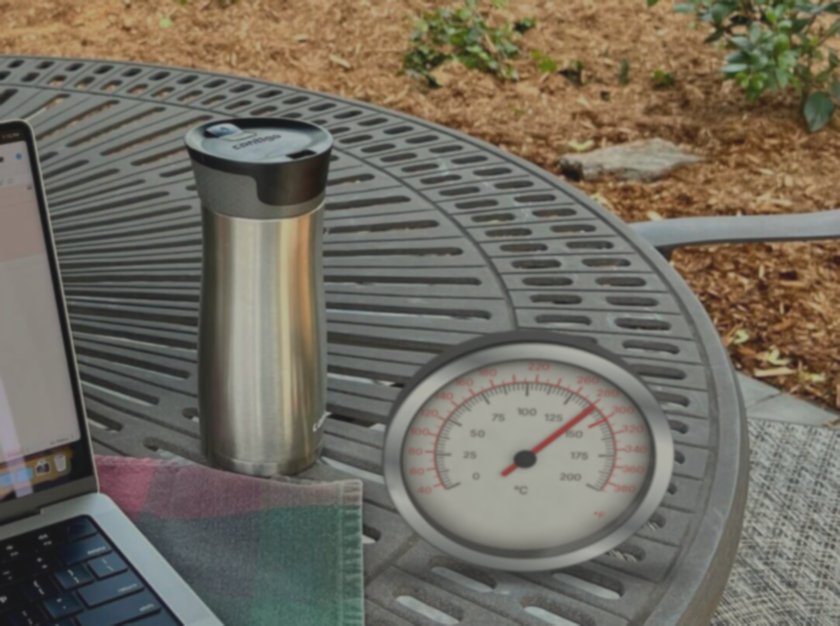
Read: 137.5,°C
